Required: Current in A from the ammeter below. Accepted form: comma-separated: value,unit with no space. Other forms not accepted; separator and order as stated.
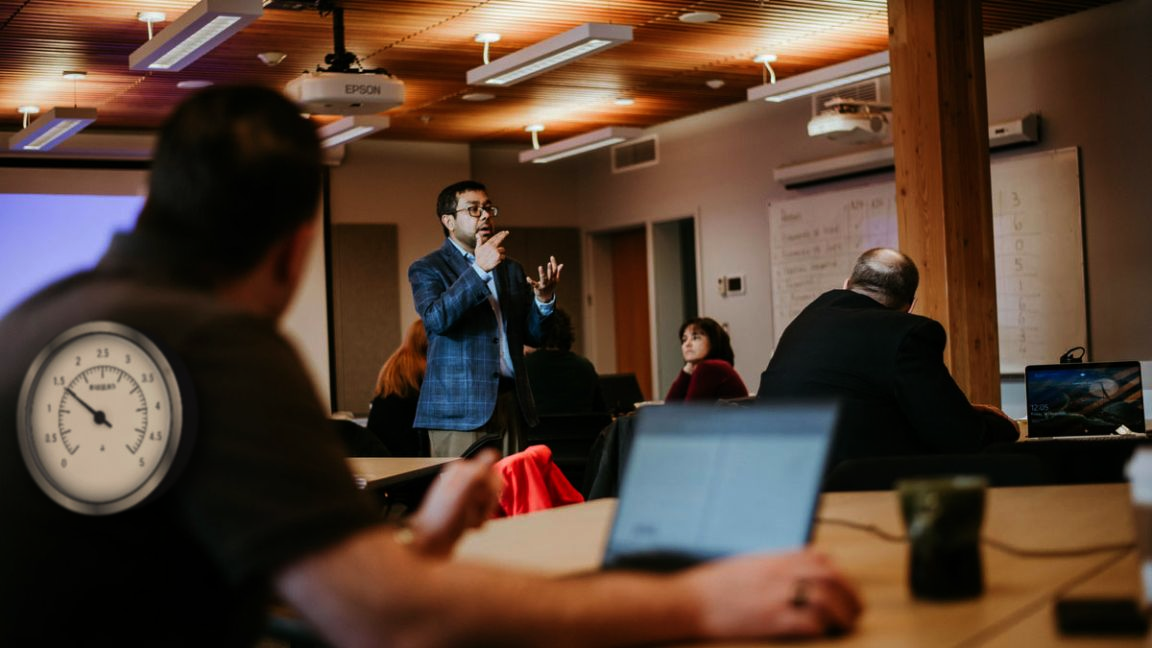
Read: 1.5,A
